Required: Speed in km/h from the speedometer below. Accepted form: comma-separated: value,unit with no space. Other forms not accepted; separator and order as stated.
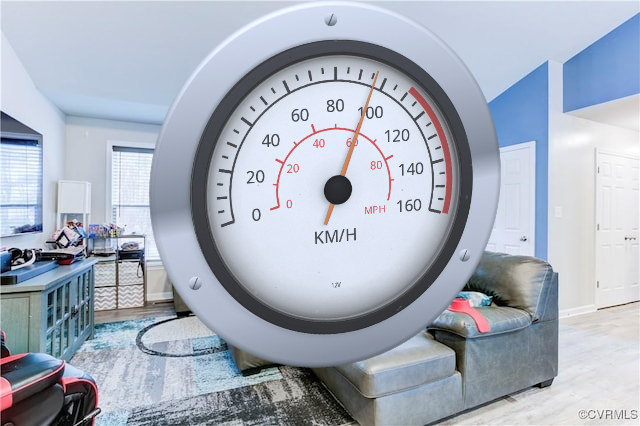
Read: 95,km/h
